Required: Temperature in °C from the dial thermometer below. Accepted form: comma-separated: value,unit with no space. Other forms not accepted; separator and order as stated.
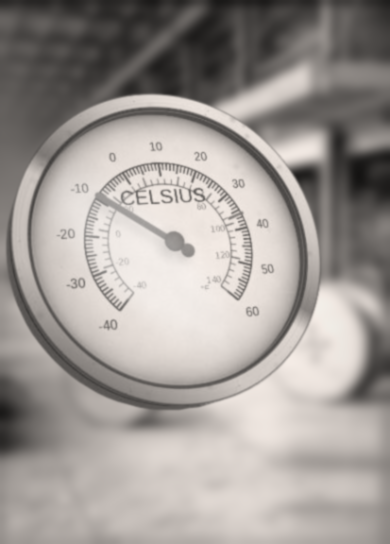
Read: -10,°C
